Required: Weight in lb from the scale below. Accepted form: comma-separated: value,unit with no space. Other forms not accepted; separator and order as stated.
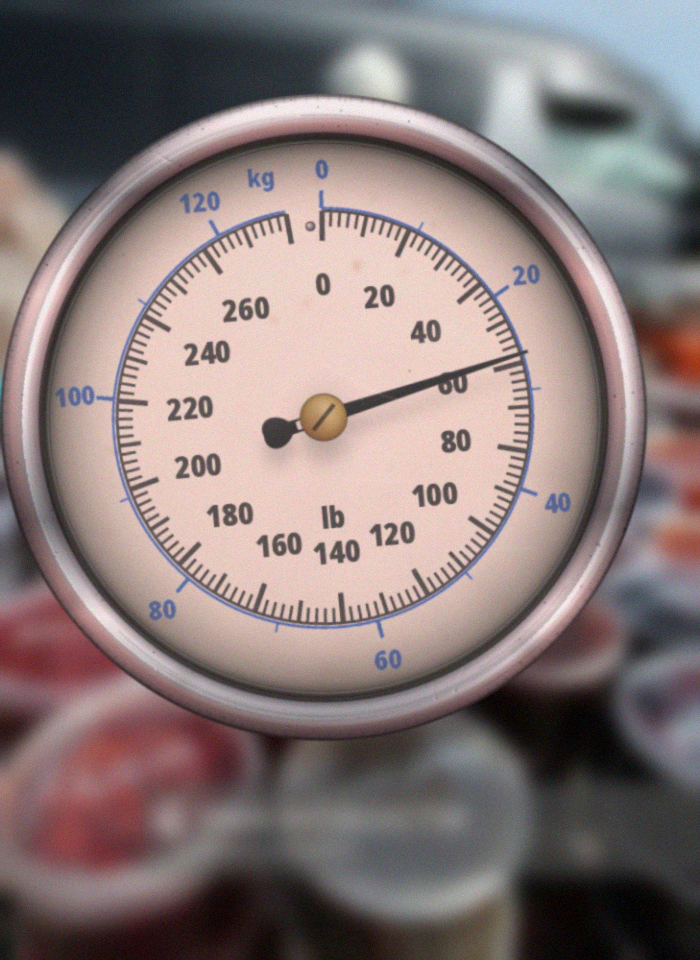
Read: 58,lb
